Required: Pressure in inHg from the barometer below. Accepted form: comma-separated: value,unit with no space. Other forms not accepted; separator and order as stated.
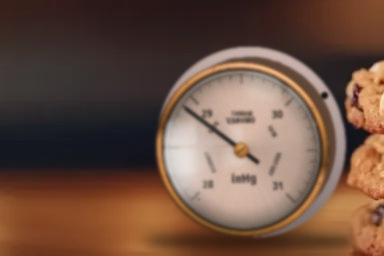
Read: 28.9,inHg
